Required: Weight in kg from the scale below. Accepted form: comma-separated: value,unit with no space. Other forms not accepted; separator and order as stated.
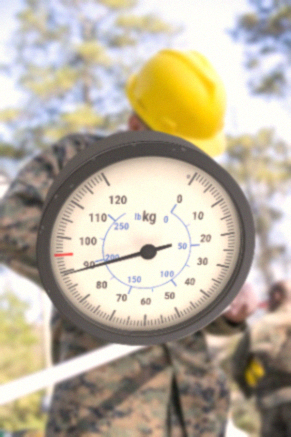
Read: 90,kg
